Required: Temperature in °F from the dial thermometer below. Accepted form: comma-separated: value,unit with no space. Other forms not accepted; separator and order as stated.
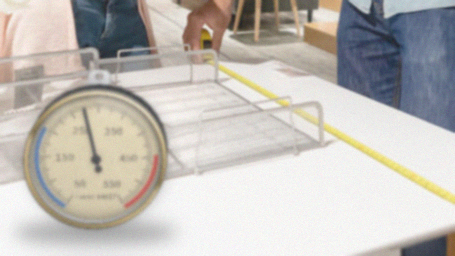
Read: 275,°F
